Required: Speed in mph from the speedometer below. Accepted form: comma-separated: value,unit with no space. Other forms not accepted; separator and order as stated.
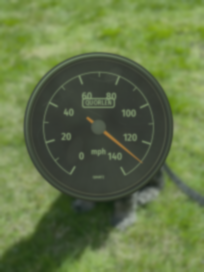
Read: 130,mph
